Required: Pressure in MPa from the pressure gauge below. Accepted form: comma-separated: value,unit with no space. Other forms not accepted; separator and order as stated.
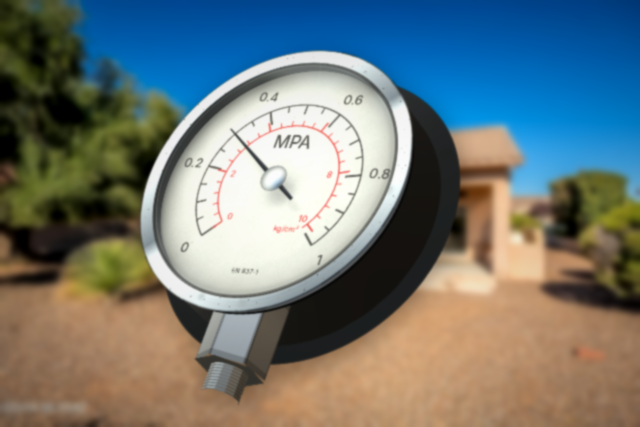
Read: 0.3,MPa
